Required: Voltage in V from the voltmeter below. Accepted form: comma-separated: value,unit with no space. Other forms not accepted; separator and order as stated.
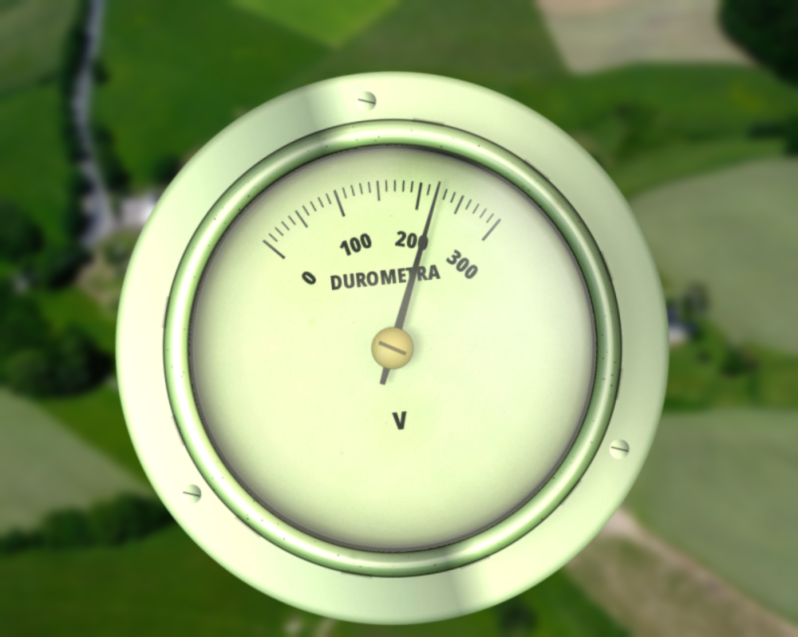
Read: 220,V
